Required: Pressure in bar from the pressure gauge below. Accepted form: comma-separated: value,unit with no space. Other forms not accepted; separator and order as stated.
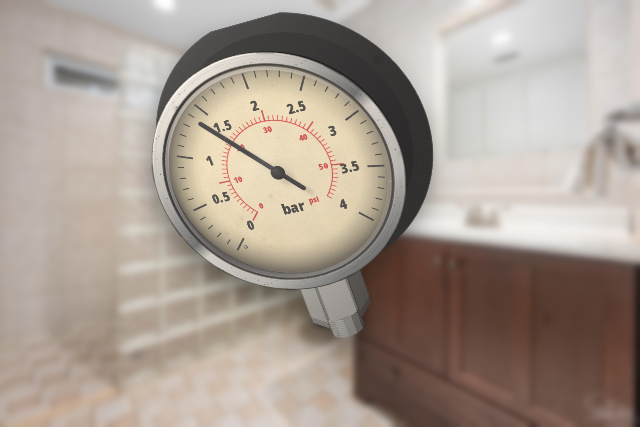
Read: 1.4,bar
